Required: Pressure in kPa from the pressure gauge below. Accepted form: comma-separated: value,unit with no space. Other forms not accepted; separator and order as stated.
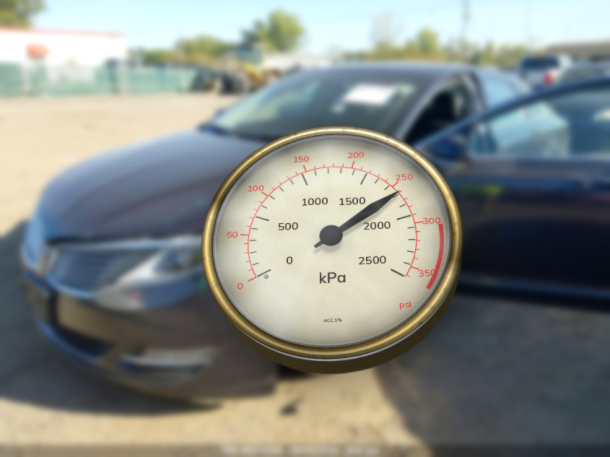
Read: 1800,kPa
